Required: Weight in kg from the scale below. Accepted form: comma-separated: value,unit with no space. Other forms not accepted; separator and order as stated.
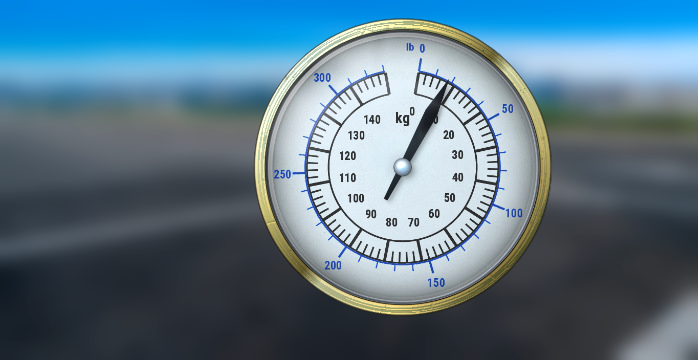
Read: 8,kg
